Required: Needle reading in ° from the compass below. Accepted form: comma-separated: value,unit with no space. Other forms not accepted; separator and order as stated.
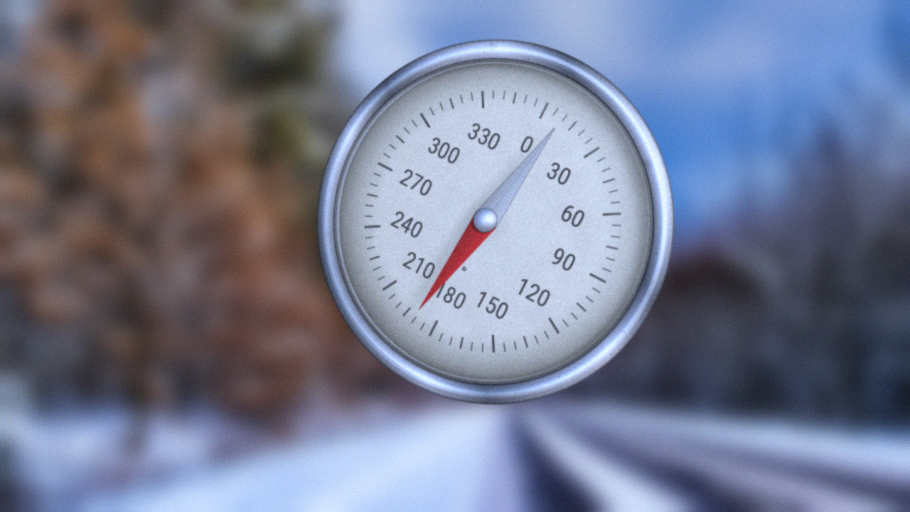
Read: 190,°
